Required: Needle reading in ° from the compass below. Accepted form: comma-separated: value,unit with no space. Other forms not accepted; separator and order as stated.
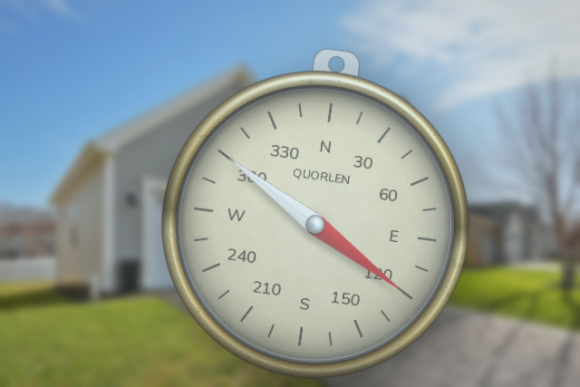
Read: 120,°
